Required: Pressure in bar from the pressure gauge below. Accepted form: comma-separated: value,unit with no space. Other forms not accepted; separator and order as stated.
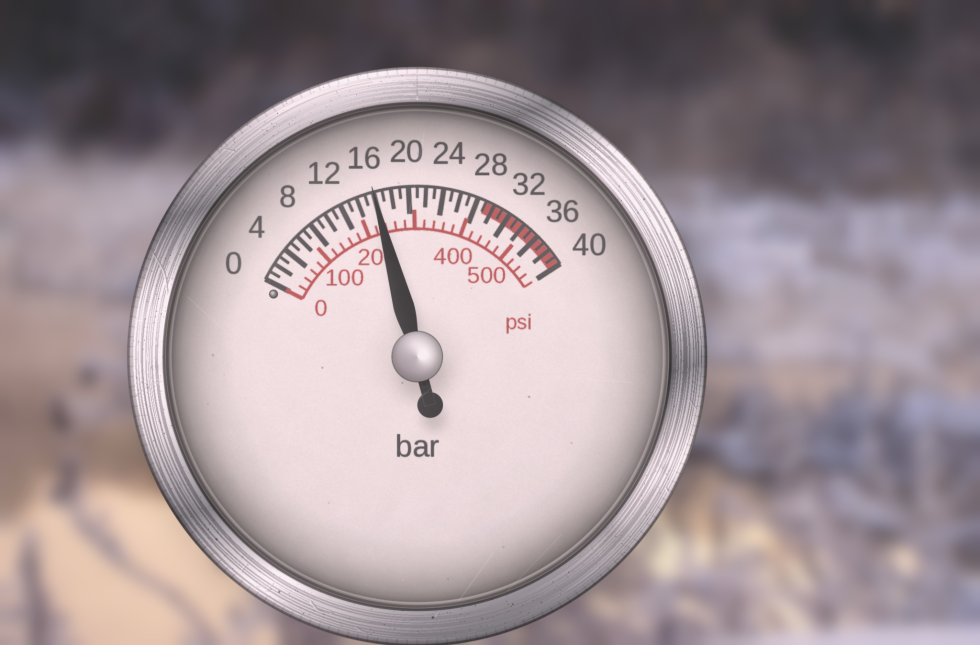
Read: 16,bar
